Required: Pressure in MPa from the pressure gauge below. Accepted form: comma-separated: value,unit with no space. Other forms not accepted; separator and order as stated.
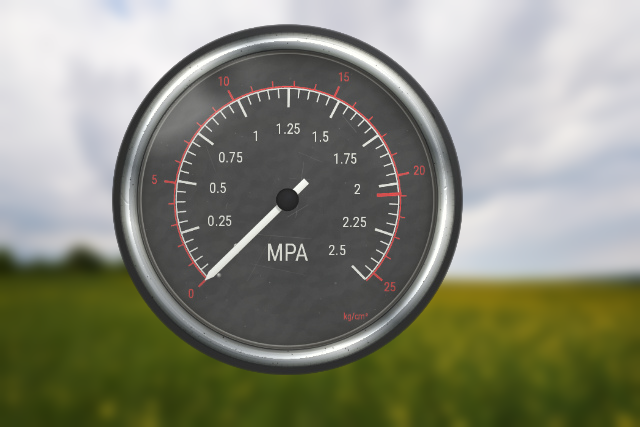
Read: 0,MPa
